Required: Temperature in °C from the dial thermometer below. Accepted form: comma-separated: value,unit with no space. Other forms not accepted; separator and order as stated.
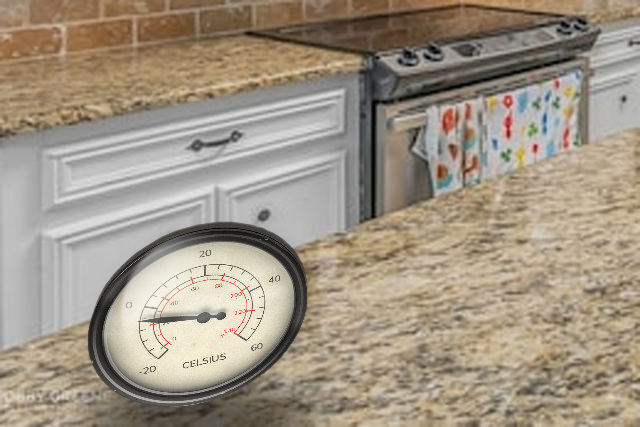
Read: -4,°C
